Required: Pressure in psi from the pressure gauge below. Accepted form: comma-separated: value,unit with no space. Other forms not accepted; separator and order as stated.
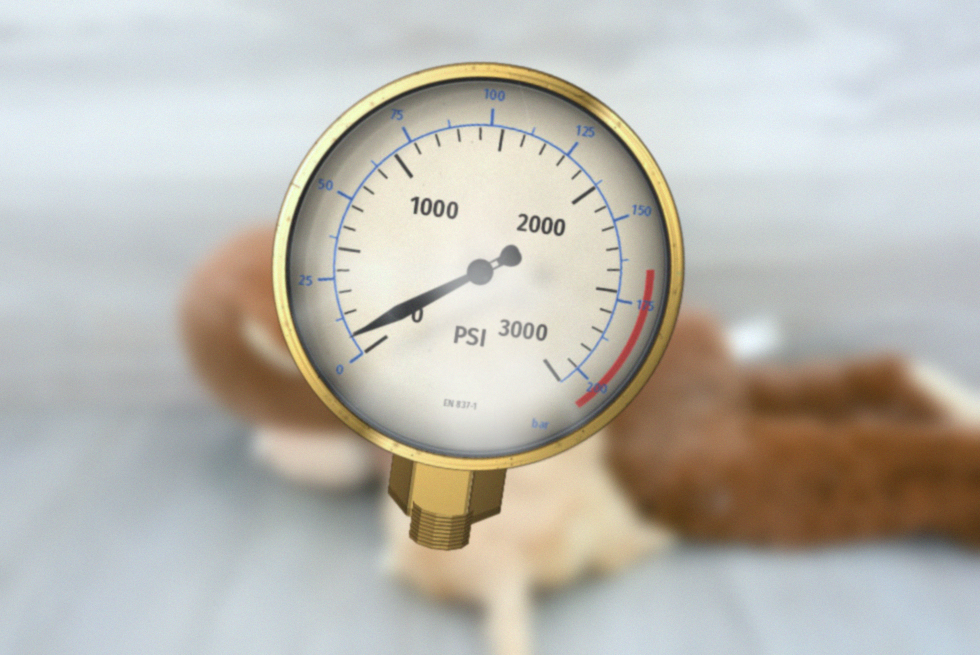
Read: 100,psi
